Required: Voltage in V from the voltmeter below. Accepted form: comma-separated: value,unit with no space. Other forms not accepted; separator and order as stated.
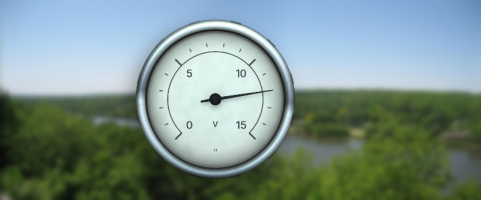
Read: 12,V
